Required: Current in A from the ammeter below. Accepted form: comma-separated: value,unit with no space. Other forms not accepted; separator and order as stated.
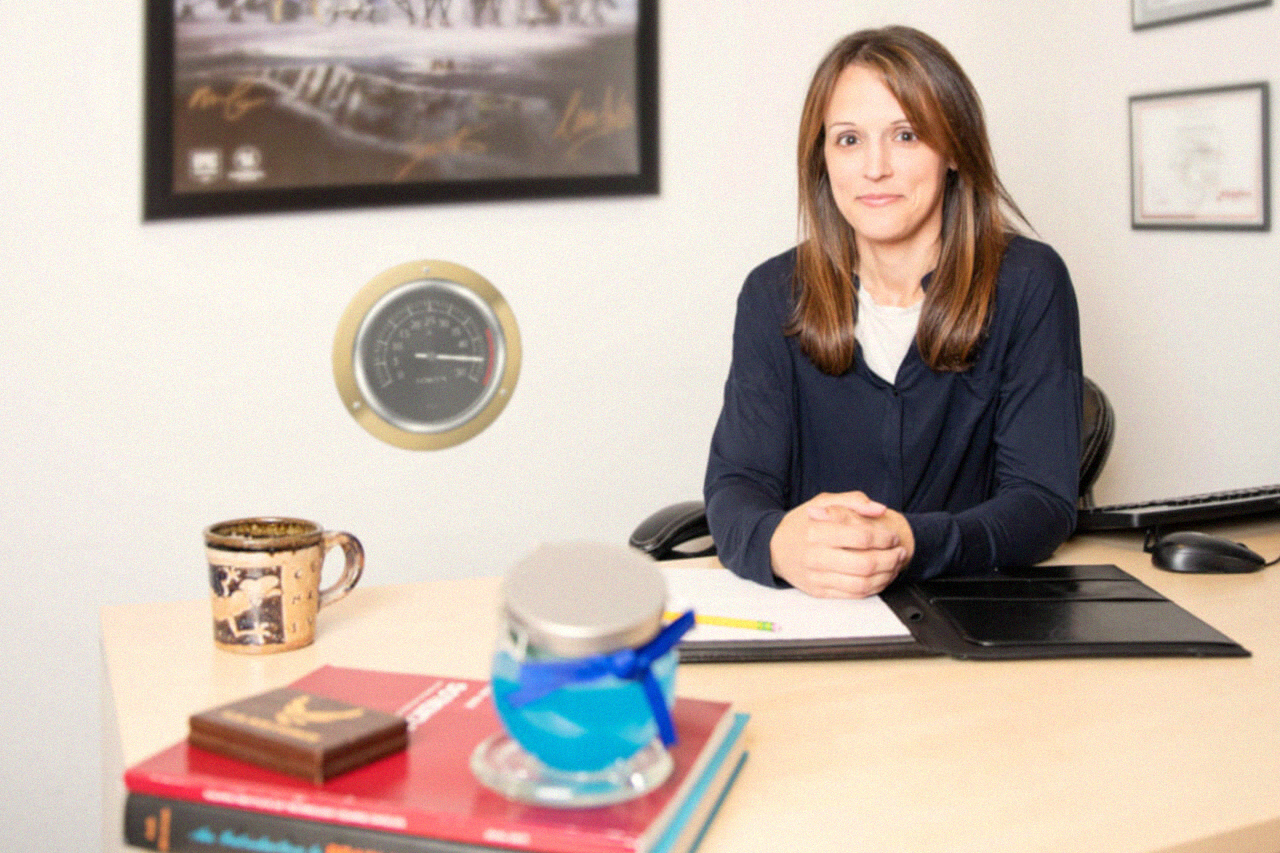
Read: 45,A
